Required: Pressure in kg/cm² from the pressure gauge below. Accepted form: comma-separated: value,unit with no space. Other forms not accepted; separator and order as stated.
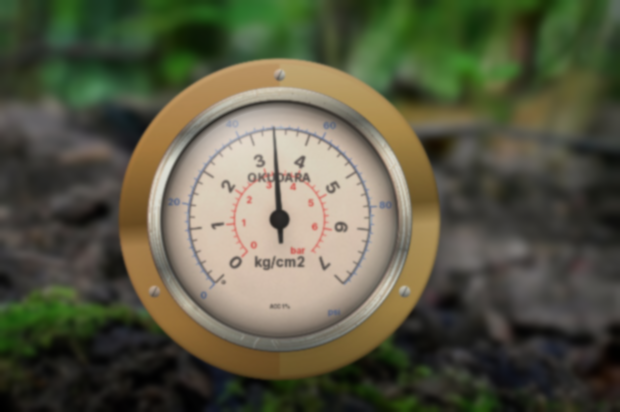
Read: 3.4,kg/cm²
